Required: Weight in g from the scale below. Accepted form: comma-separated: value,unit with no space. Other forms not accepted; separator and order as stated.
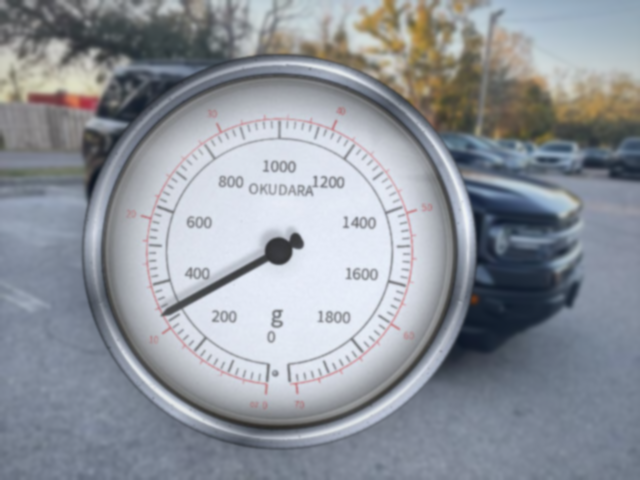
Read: 320,g
